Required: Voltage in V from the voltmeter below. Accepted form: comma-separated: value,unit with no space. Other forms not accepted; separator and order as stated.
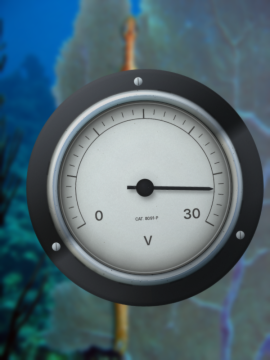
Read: 26.5,V
